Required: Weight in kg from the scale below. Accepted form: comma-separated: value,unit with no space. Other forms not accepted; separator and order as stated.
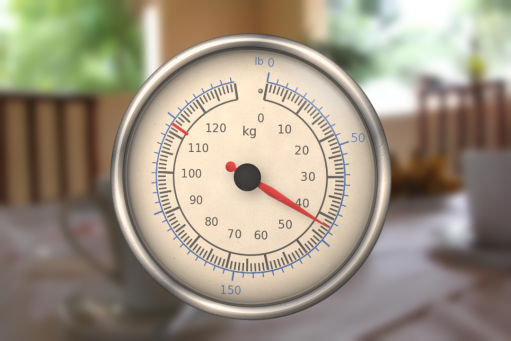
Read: 42,kg
